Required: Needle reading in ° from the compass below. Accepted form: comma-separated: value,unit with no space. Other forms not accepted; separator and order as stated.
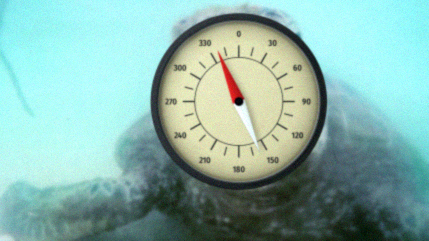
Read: 337.5,°
